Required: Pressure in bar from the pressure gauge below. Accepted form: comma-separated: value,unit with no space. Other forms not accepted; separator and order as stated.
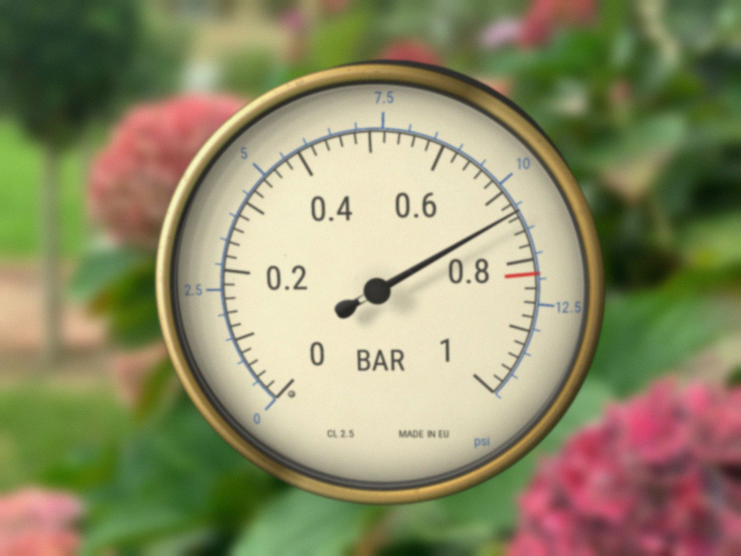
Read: 0.73,bar
